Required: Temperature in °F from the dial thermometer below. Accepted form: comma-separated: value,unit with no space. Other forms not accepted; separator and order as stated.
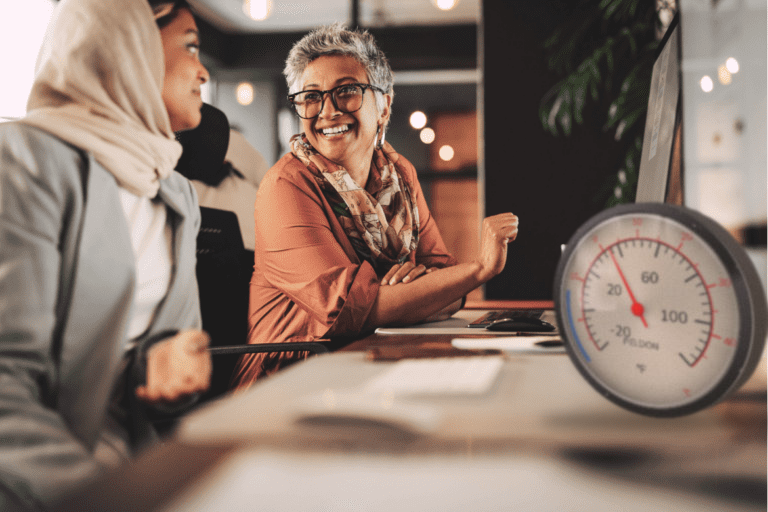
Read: 36,°F
